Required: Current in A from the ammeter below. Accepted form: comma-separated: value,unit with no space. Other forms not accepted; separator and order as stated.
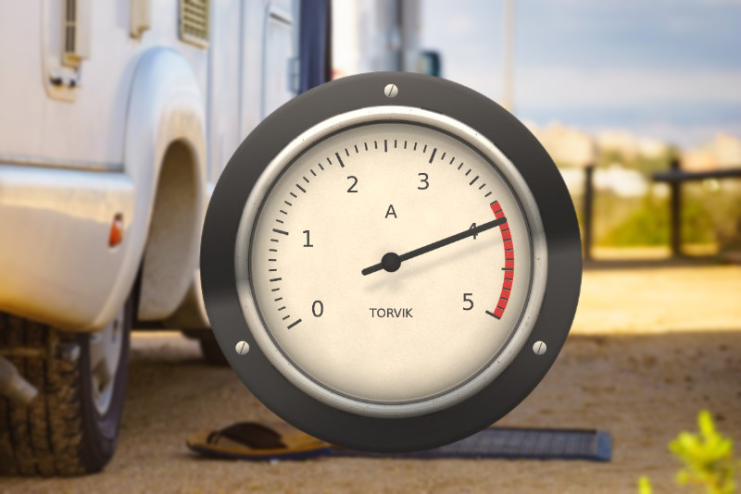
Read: 4,A
